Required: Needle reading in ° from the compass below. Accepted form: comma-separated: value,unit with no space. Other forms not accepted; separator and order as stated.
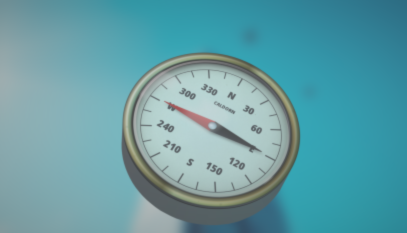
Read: 270,°
